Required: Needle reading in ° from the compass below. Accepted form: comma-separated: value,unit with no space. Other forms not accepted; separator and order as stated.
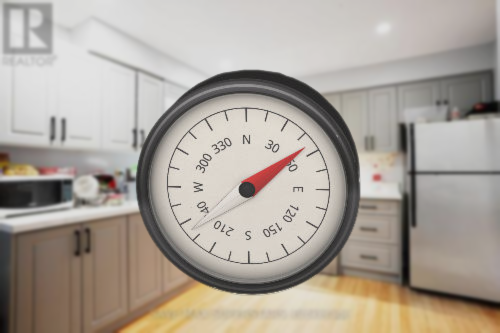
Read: 52.5,°
